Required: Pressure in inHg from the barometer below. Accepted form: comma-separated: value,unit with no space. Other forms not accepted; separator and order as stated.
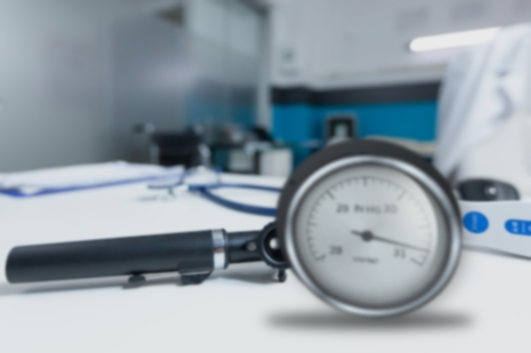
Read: 30.8,inHg
